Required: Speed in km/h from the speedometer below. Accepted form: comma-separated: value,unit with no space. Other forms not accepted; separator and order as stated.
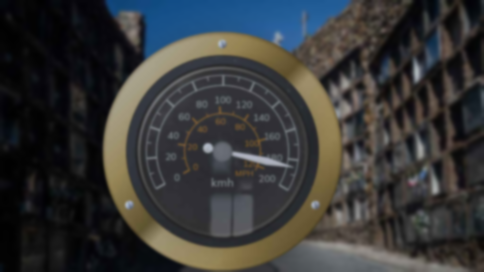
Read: 185,km/h
